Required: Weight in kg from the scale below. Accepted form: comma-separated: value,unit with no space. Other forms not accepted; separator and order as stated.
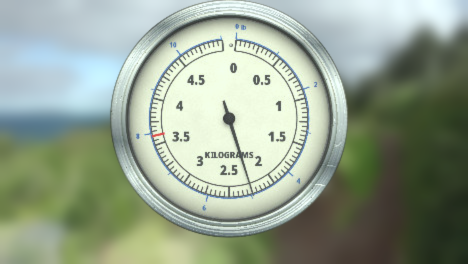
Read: 2.25,kg
